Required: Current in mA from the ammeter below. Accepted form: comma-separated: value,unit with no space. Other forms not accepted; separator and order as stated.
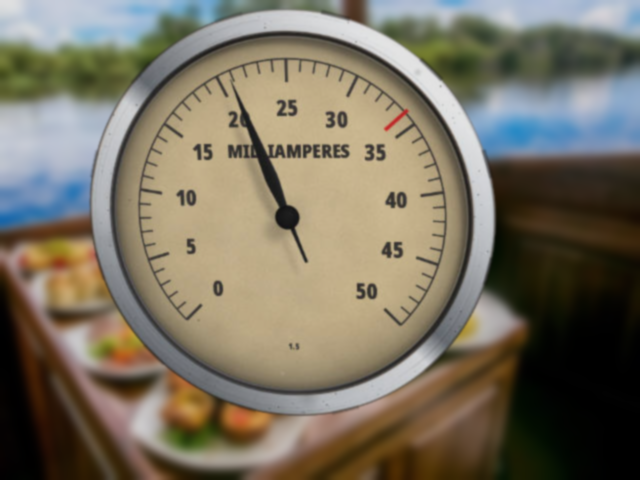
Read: 21,mA
